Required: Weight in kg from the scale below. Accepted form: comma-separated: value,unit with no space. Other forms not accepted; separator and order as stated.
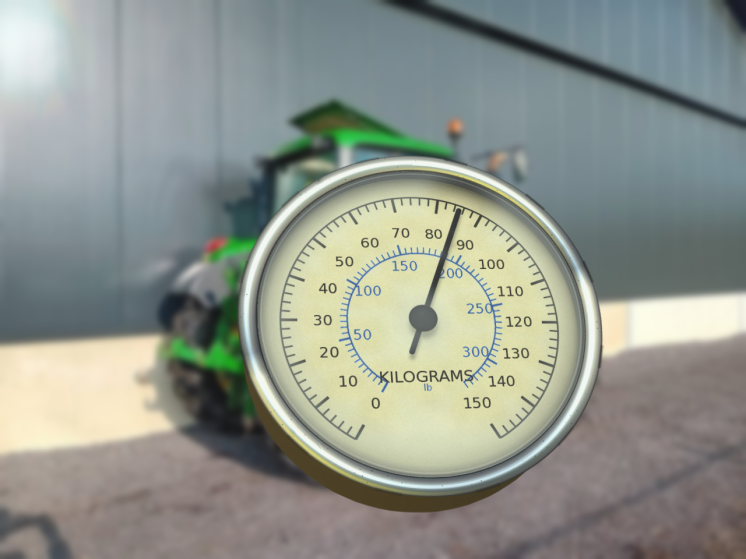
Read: 85,kg
